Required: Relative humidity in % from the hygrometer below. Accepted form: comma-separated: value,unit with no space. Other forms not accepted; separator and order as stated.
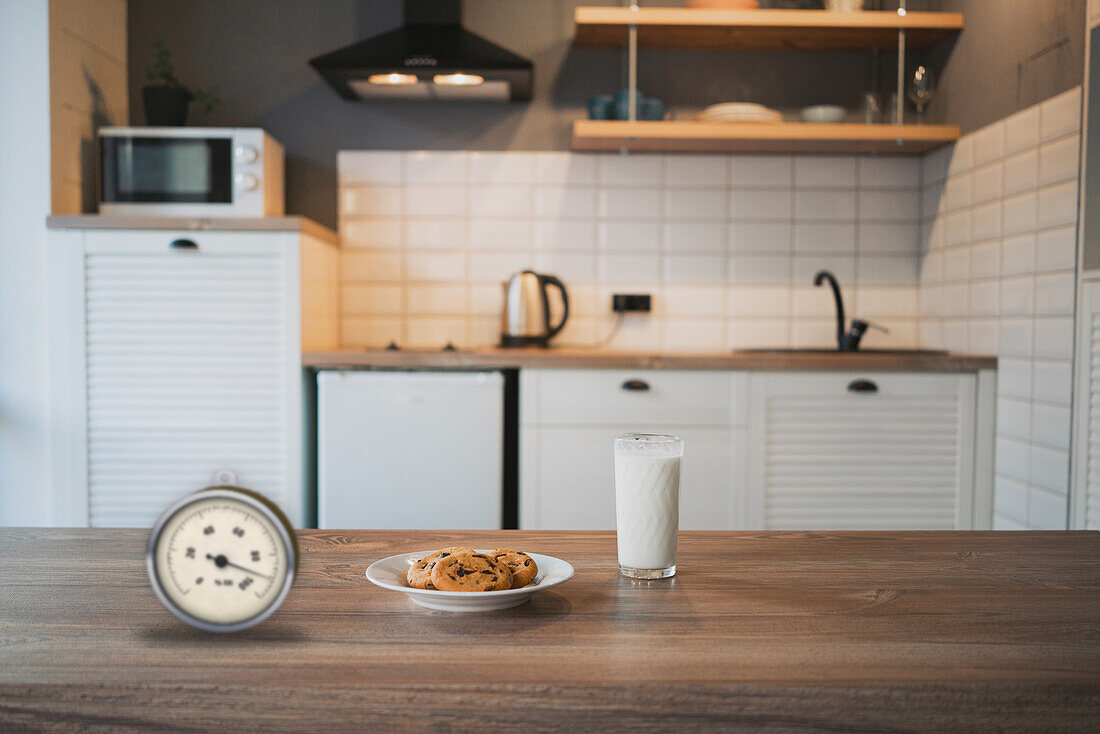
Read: 90,%
